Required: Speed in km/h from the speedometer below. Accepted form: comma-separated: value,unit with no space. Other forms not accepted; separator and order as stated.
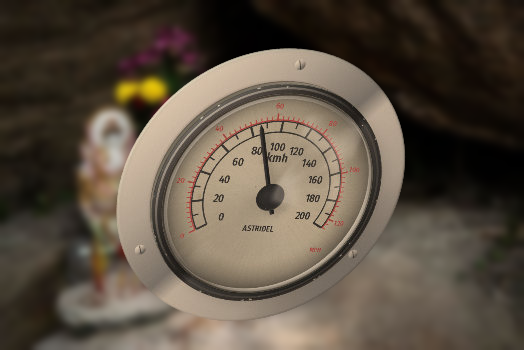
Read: 85,km/h
